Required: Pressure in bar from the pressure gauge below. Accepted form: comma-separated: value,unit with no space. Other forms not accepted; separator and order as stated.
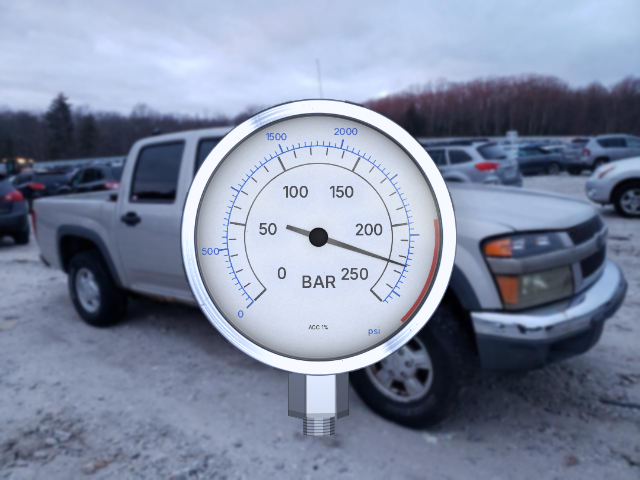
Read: 225,bar
